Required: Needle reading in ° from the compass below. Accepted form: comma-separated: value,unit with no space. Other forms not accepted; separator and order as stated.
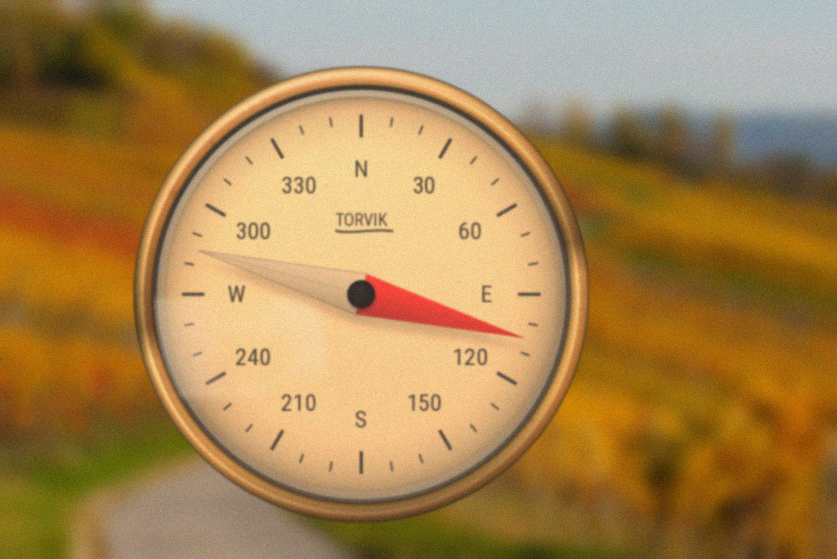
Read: 105,°
